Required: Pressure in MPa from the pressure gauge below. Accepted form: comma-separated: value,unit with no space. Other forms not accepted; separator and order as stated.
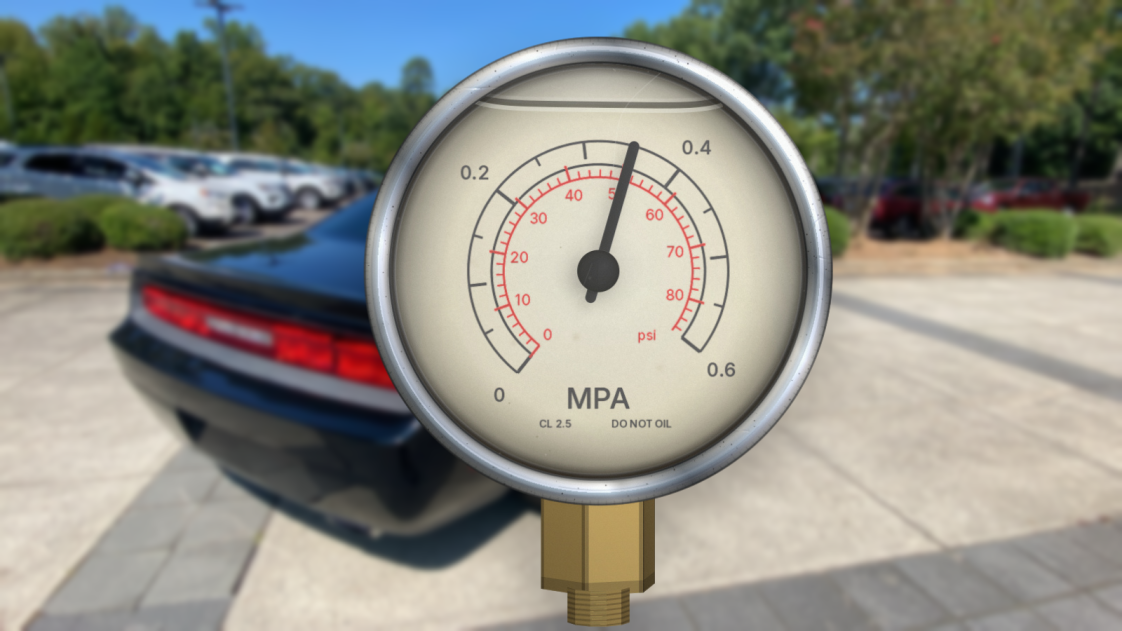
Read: 0.35,MPa
